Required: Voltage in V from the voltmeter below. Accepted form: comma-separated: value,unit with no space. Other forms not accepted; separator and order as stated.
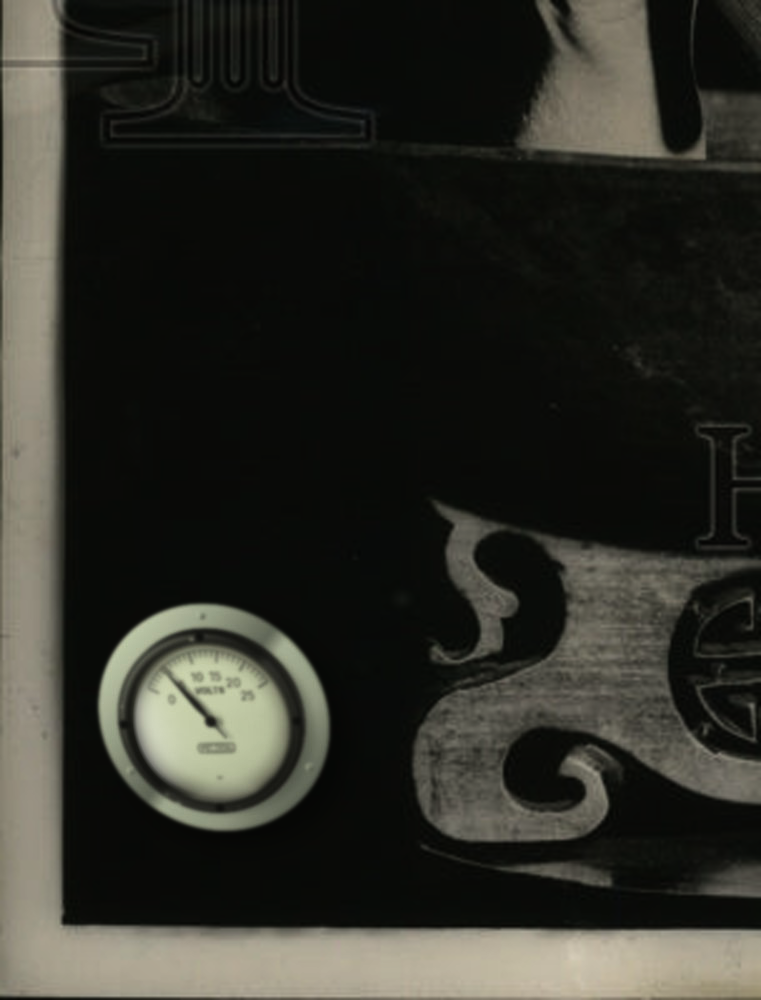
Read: 5,V
